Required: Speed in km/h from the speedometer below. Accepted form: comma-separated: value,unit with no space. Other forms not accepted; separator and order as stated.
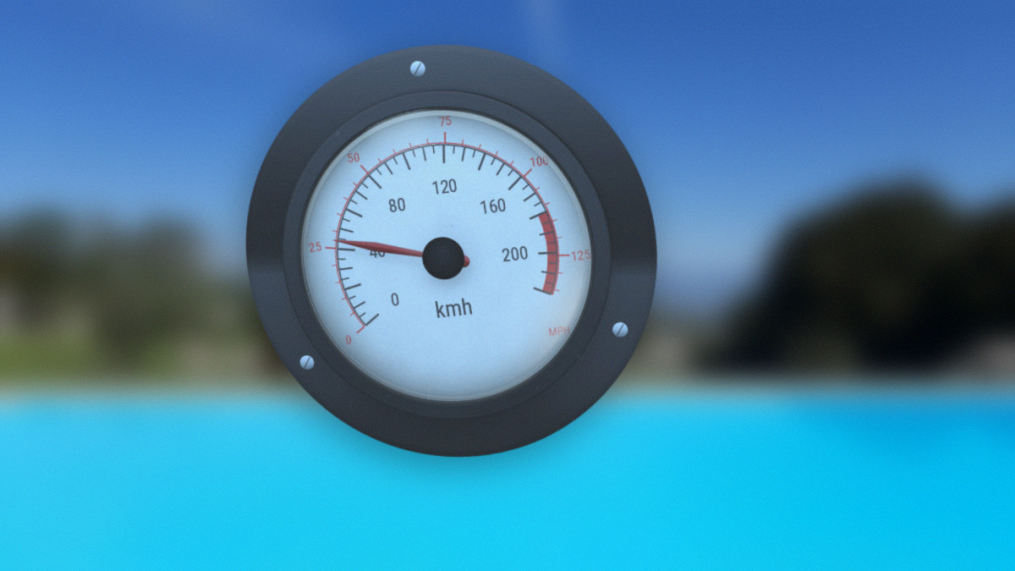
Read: 45,km/h
